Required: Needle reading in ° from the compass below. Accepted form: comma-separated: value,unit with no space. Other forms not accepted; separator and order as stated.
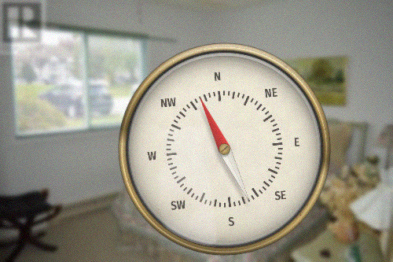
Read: 340,°
